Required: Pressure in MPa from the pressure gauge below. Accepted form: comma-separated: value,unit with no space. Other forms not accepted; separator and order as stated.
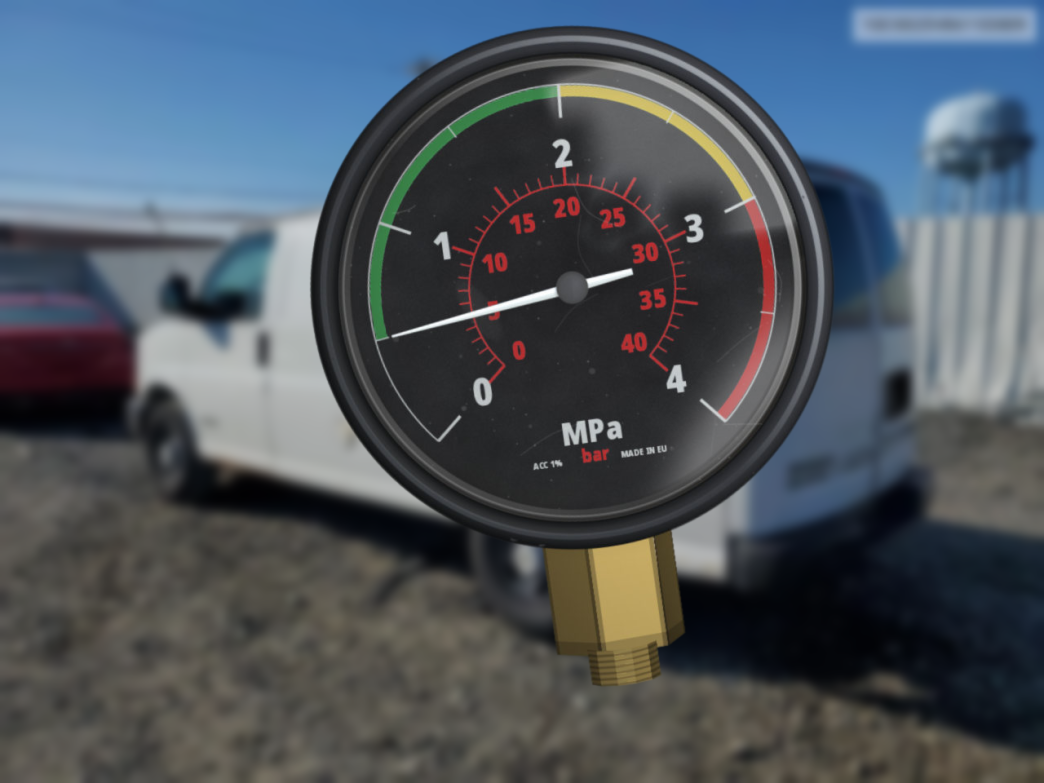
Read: 0.5,MPa
